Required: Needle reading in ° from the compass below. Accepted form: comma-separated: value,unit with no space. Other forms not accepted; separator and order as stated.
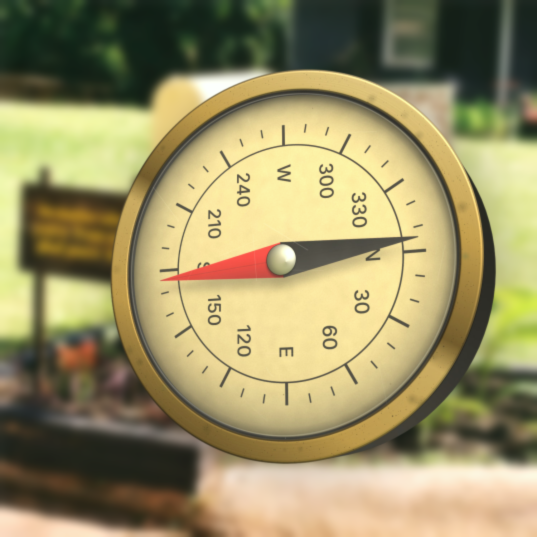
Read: 175,°
